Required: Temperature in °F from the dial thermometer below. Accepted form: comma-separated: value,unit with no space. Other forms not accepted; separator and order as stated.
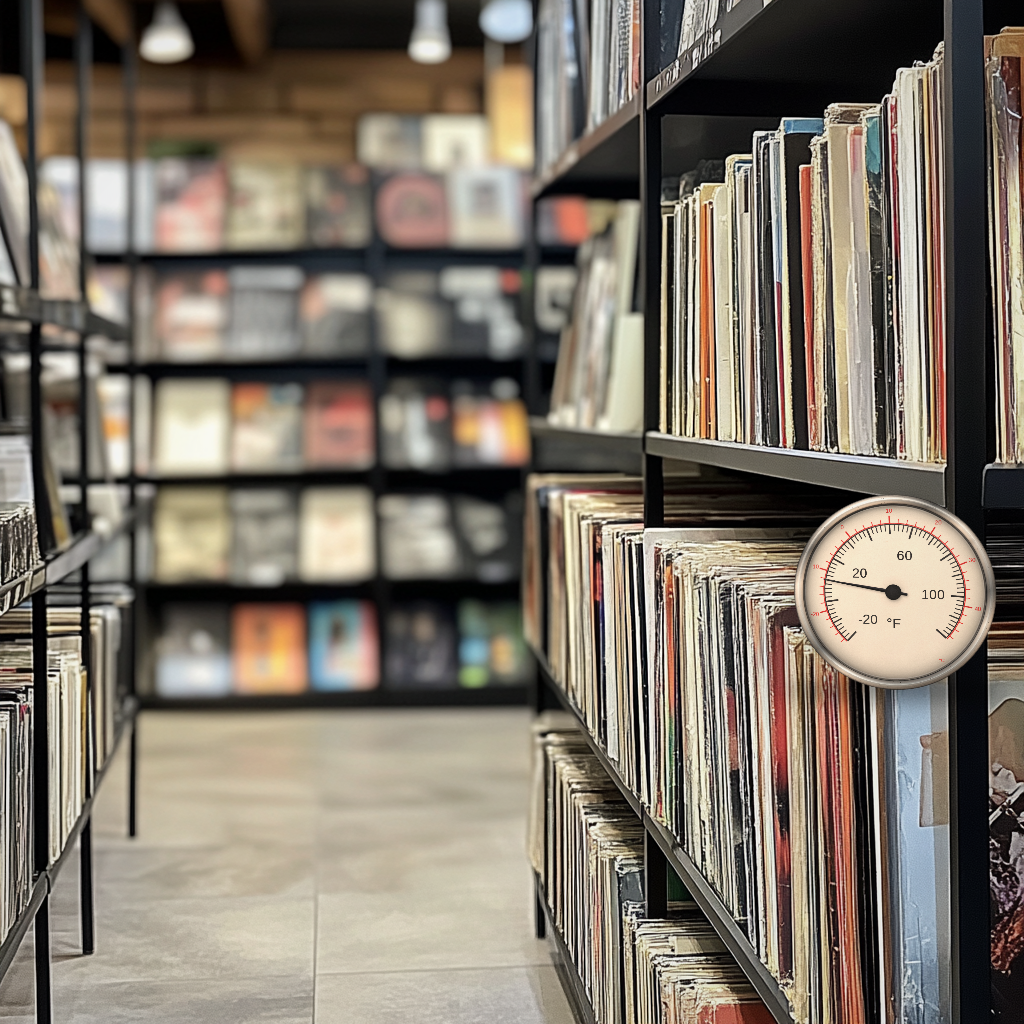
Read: 10,°F
